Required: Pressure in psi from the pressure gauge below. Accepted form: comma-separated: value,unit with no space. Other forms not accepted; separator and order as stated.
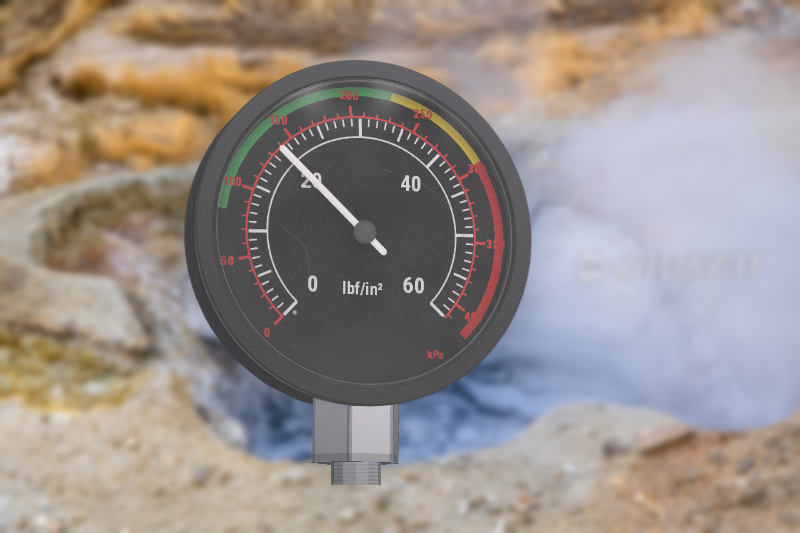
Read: 20,psi
